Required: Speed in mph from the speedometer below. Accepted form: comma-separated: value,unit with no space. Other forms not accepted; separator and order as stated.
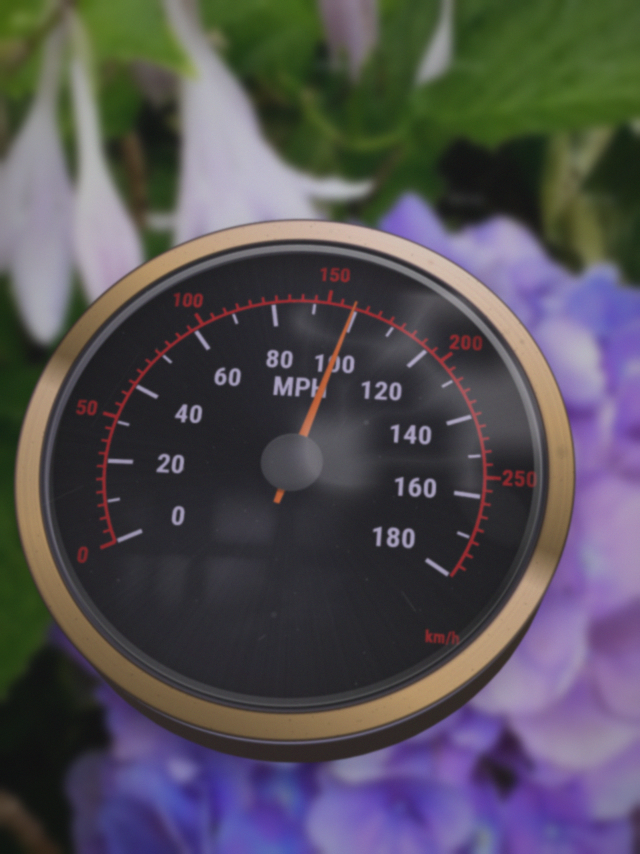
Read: 100,mph
